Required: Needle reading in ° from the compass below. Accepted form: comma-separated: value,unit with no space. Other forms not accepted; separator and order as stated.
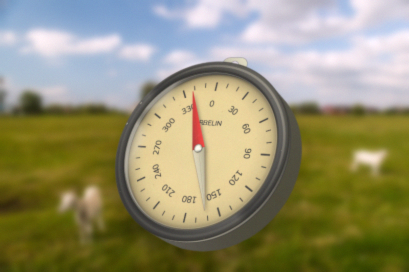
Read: 340,°
